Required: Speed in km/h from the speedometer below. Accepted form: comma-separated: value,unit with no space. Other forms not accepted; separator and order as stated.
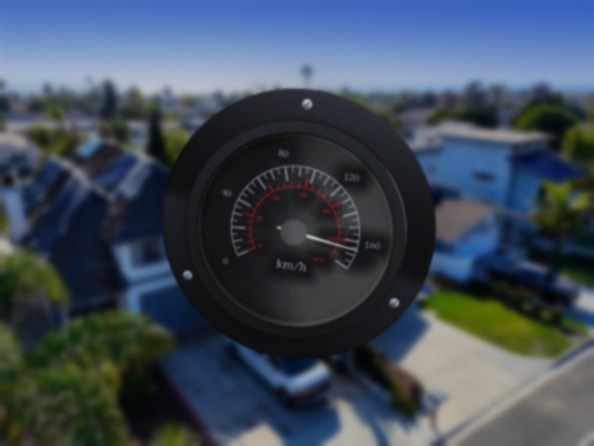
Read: 165,km/h
